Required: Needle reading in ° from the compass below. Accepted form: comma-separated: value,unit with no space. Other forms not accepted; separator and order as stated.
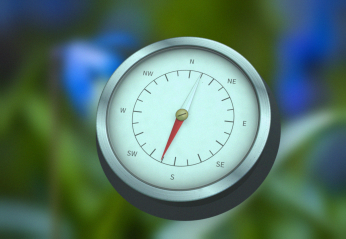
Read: 195,°
